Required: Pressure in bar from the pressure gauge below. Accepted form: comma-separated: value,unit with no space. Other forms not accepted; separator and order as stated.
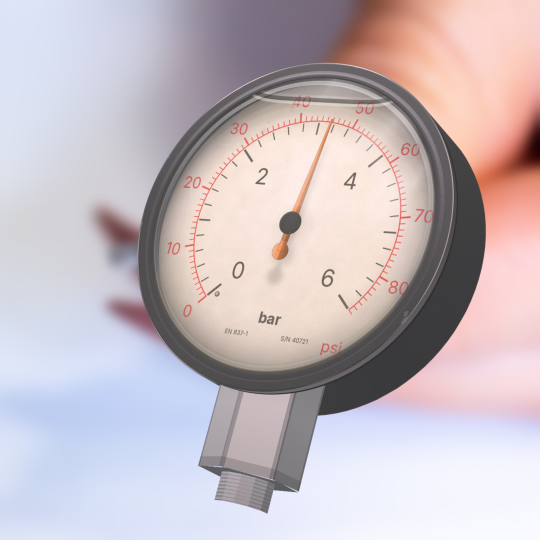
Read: 3.2,bar
